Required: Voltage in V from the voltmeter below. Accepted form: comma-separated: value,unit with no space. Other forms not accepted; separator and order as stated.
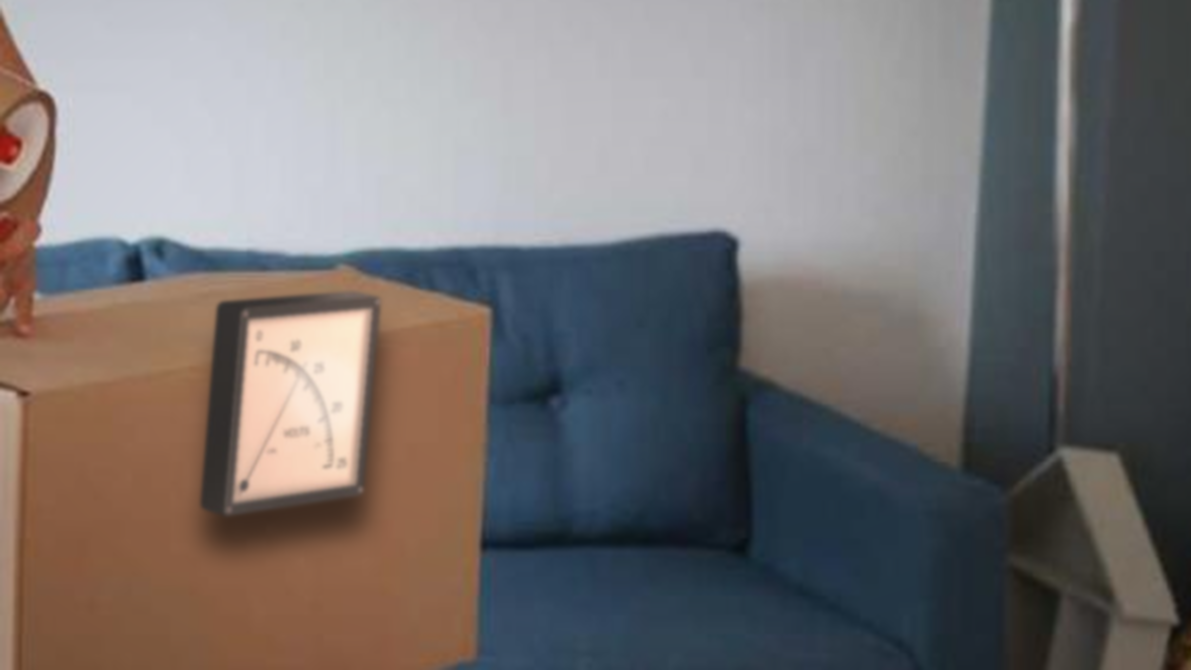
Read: 12.5,V
